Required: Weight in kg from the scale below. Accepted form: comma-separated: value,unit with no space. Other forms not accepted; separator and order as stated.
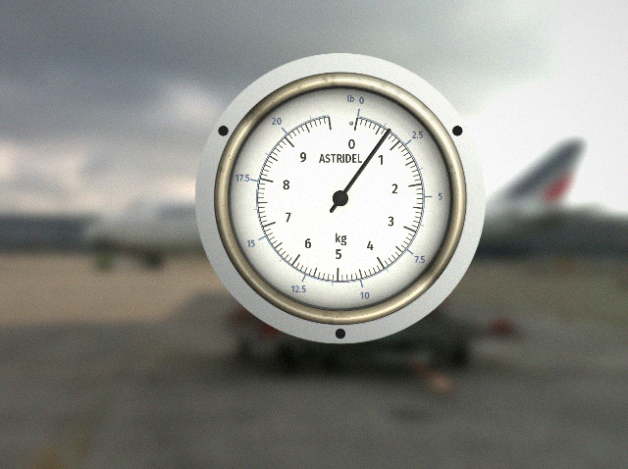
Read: 0.7,kg
